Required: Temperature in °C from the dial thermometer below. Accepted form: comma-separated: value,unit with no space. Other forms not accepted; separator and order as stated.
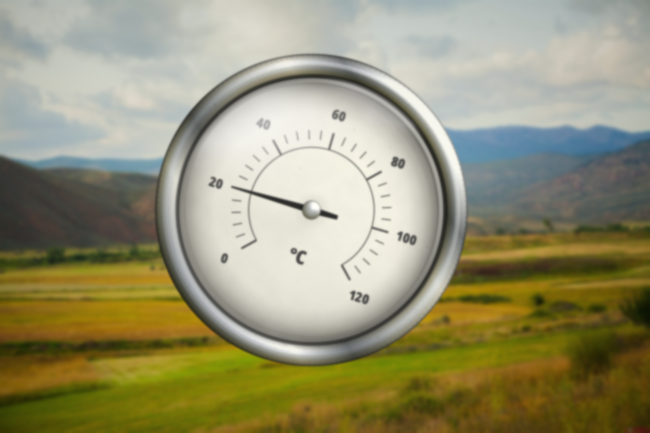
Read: 20,°C
